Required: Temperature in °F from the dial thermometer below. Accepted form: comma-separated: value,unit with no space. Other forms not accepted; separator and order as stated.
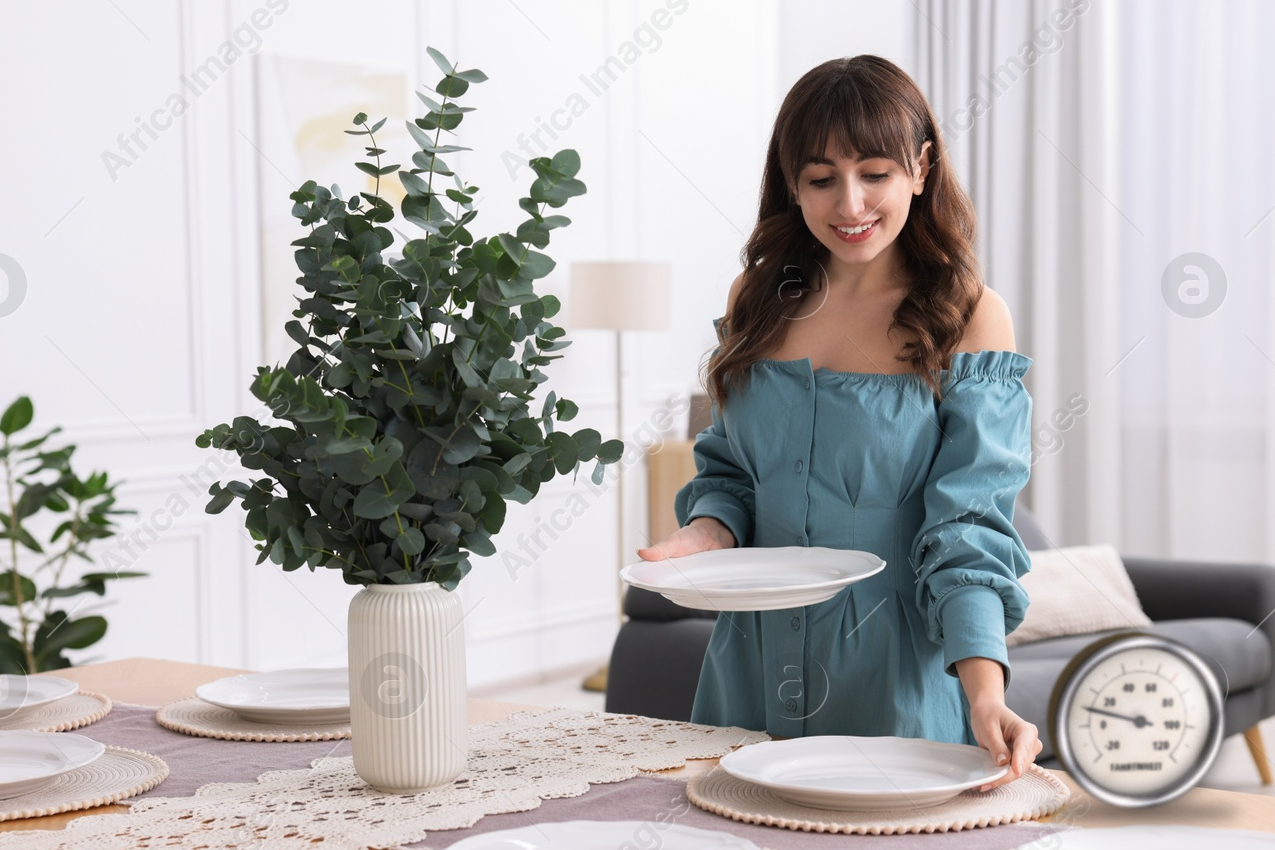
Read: 10,°F
